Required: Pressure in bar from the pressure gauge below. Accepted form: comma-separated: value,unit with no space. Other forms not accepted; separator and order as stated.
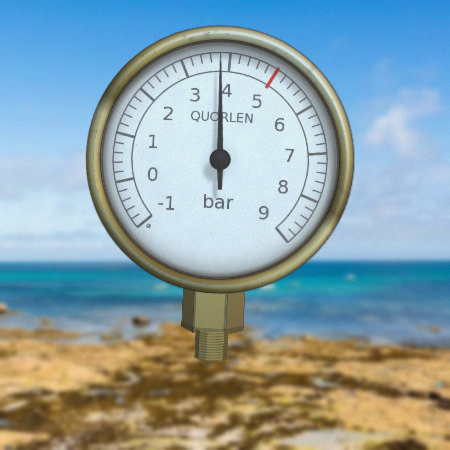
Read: 3.8,bar
